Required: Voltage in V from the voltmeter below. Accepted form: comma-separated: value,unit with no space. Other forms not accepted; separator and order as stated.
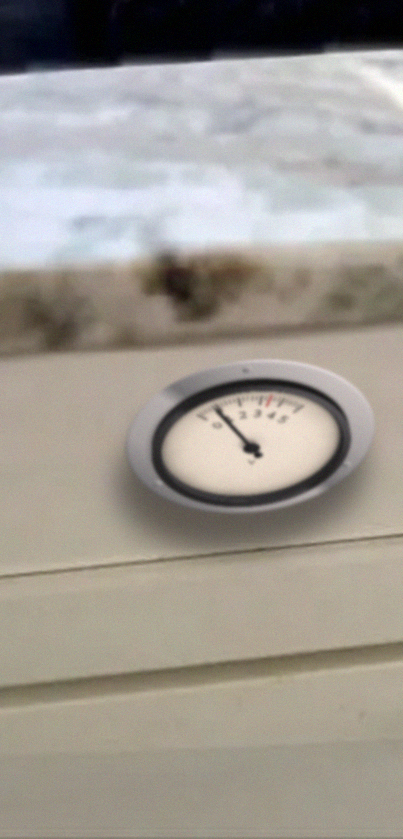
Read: 1,V
